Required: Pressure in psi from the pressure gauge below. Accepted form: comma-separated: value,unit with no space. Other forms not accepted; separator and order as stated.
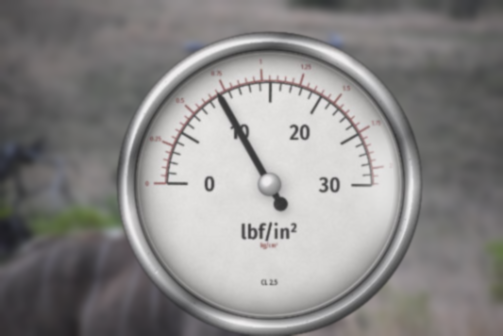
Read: 10,psi
